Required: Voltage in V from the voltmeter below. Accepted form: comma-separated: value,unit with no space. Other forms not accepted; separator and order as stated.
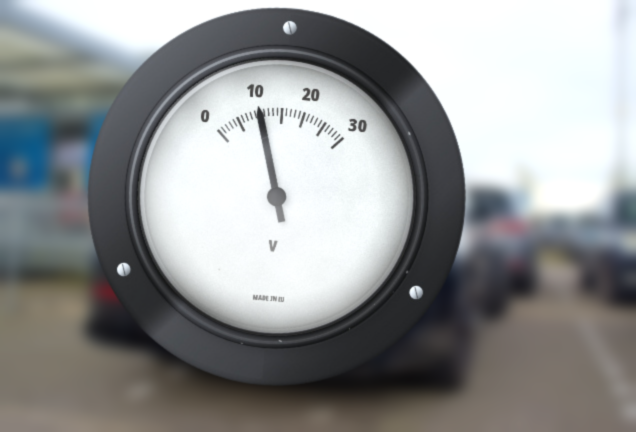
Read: 10,V
